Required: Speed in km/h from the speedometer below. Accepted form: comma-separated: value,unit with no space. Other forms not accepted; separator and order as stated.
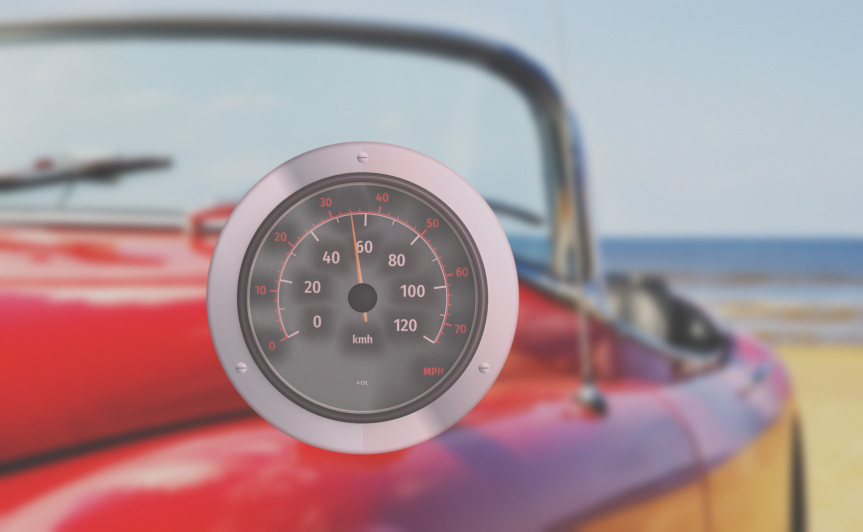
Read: 55,km/h
